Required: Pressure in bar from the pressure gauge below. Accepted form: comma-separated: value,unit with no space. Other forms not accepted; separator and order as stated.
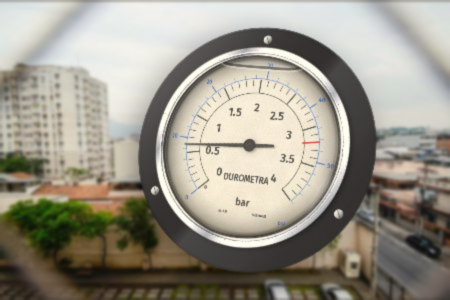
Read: 0.6,bar
